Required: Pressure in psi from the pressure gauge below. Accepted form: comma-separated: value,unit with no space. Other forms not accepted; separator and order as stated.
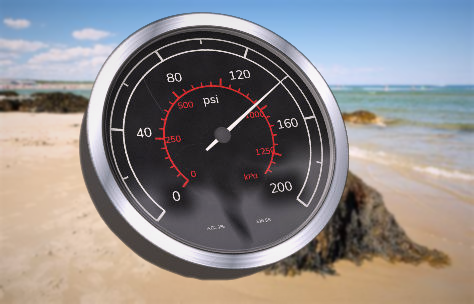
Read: 140,psi
